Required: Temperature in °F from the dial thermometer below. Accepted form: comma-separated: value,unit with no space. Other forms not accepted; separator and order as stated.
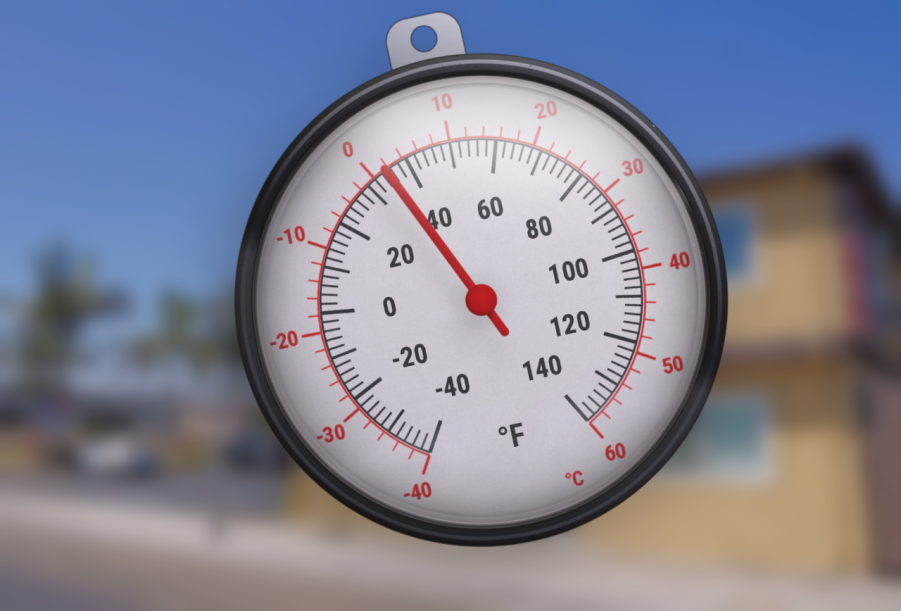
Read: 35,°F
